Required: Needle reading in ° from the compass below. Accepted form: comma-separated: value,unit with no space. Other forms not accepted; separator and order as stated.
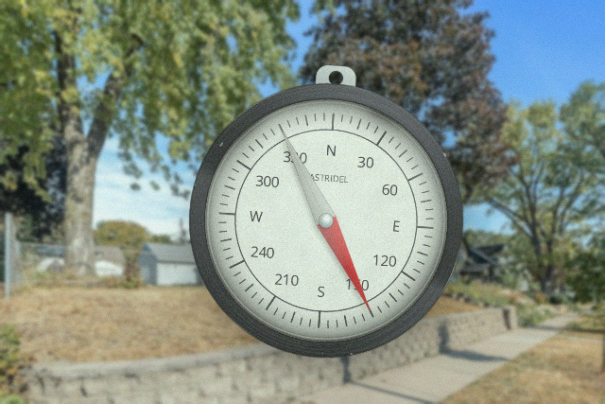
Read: 150,°
